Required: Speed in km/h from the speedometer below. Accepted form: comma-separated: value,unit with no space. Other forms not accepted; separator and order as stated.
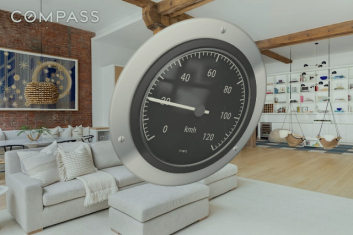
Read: 20,km/h
